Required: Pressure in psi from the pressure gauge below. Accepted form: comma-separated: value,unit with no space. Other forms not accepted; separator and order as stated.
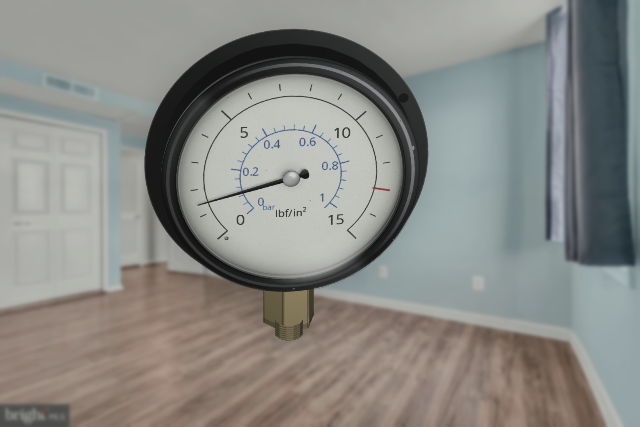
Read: 1.5,psi
